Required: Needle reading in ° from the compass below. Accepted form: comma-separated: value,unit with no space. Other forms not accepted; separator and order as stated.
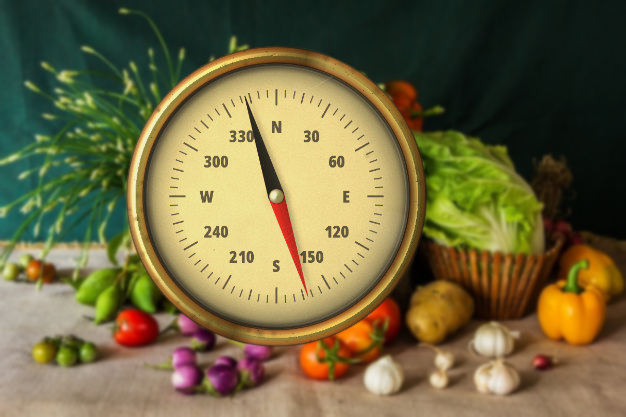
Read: 162.5,°
